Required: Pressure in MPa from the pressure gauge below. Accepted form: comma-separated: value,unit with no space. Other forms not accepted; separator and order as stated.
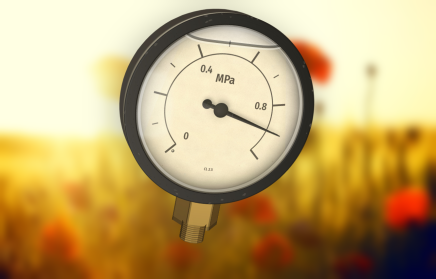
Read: 0.9,MPa
